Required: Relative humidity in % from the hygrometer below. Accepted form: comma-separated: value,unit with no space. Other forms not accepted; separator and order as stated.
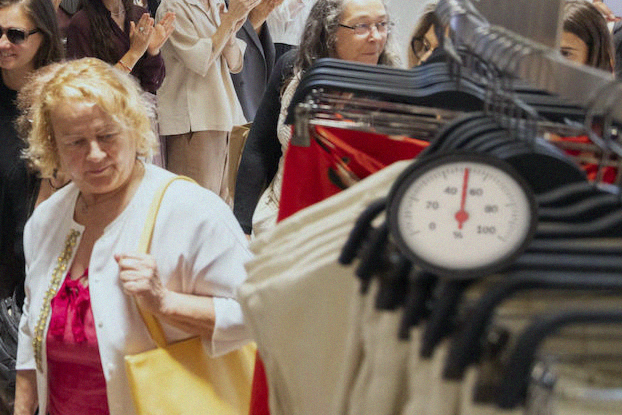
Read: 50,%
